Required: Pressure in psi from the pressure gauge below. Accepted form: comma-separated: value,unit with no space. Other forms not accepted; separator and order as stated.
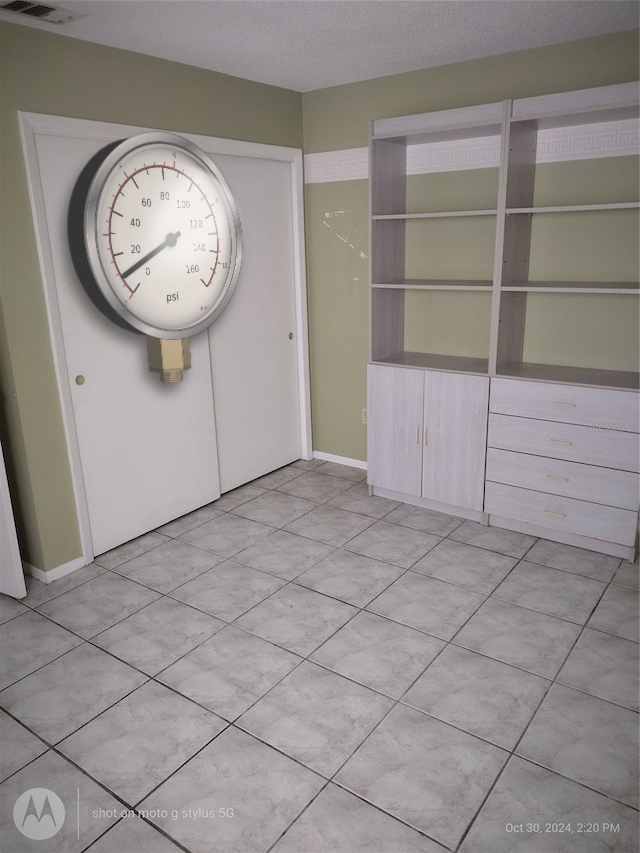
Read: 10,psi
